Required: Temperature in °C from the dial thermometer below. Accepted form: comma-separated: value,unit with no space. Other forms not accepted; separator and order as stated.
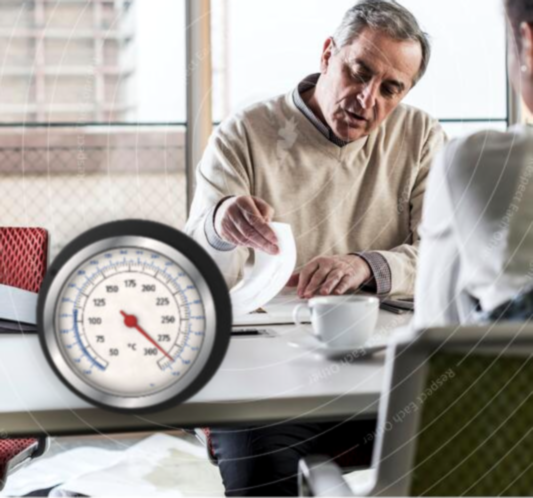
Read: 287.5,°C
